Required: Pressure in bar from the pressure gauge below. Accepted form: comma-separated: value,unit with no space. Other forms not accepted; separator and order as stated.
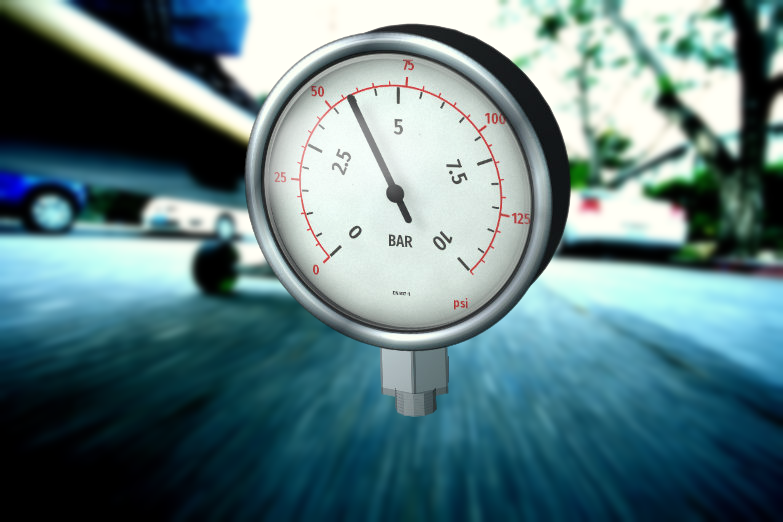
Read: 4,bar
